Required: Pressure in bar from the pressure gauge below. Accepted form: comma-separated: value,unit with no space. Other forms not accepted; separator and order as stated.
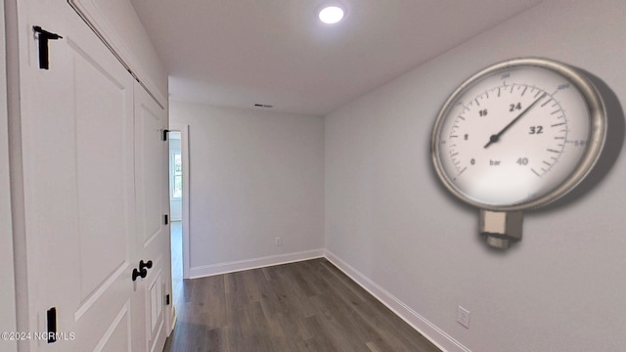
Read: 27,bar
